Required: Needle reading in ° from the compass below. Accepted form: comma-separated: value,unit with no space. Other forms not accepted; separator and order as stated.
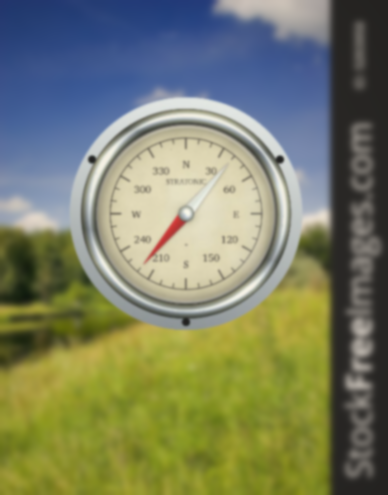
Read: 220,°
